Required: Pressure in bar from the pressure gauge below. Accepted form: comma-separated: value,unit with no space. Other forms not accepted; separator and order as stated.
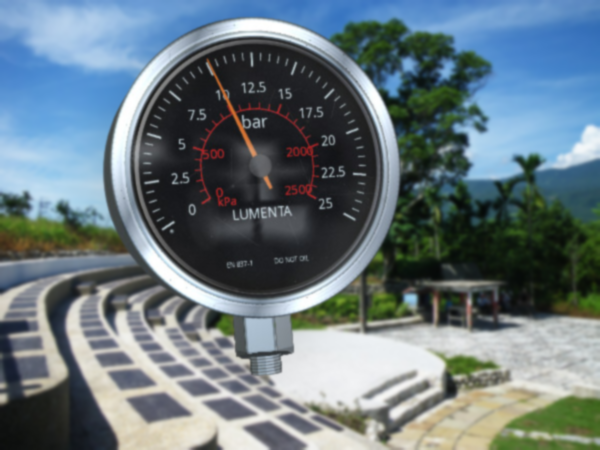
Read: 10,bar
